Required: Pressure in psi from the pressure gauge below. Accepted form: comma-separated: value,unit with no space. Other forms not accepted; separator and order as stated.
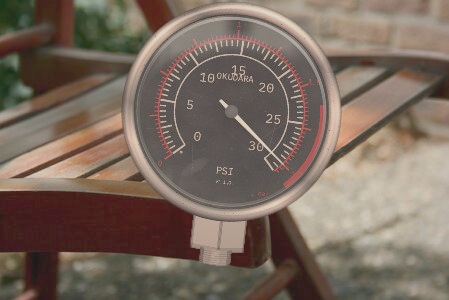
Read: 29,psi
